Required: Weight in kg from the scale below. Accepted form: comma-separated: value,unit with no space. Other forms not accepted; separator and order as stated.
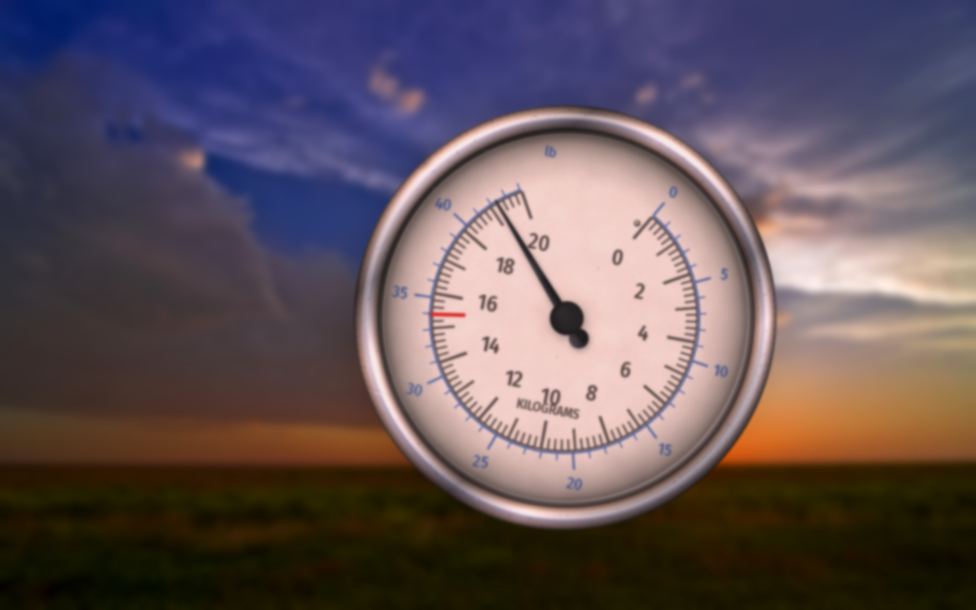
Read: 19.2,kg
